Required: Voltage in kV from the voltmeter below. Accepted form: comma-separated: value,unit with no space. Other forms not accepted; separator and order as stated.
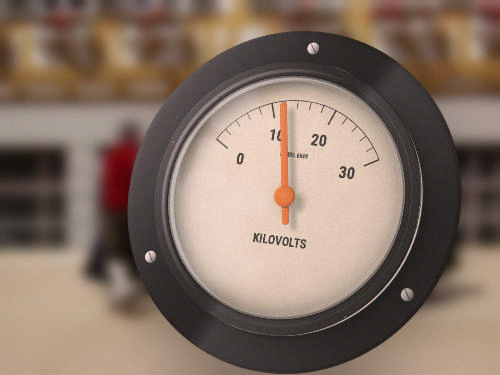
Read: 12,kV
